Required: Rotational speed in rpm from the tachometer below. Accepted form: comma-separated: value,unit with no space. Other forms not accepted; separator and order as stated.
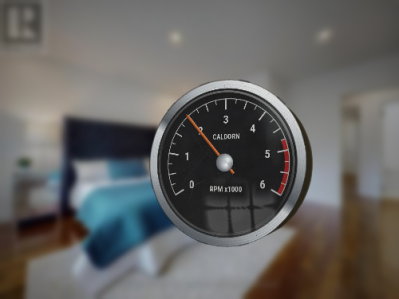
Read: 2000,rpm
